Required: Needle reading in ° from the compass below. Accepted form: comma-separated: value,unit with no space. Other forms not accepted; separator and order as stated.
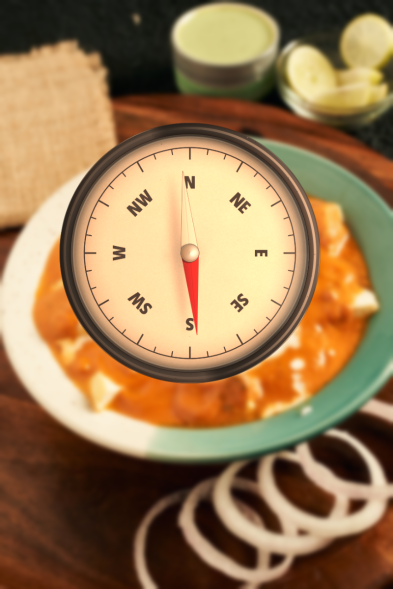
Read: 175,°
